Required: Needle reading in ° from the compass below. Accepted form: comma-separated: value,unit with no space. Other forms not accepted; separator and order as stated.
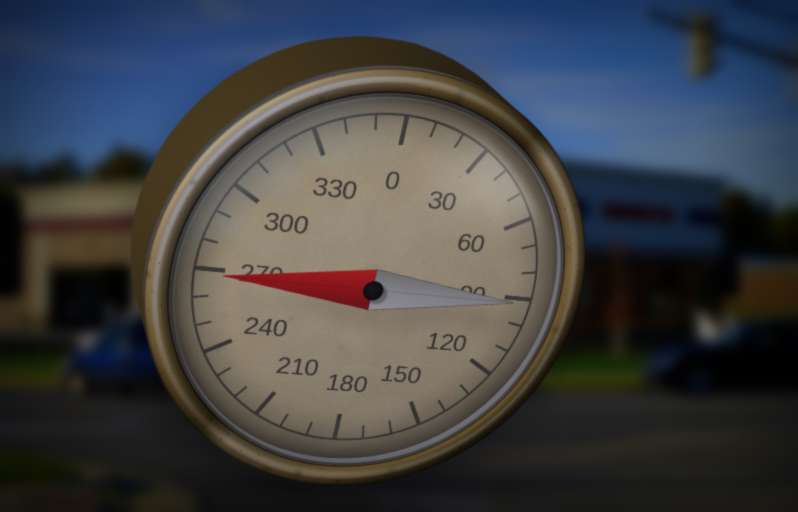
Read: 270,°
